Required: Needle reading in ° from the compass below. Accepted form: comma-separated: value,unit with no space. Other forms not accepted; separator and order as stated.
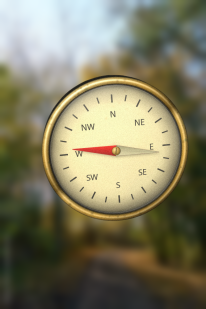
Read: 277.5,°
